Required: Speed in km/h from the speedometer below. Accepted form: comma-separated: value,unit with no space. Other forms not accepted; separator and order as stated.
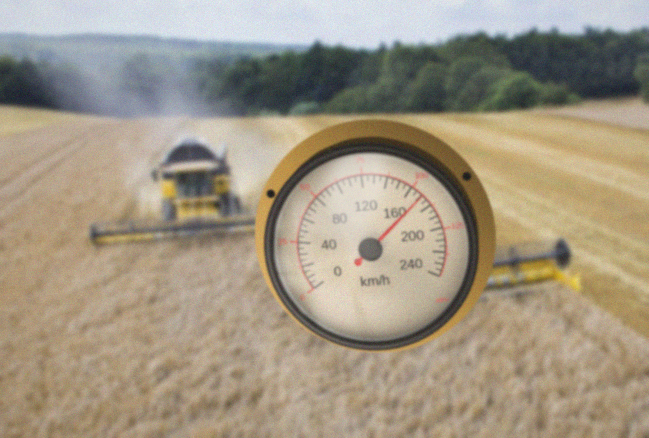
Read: 170,km/h
